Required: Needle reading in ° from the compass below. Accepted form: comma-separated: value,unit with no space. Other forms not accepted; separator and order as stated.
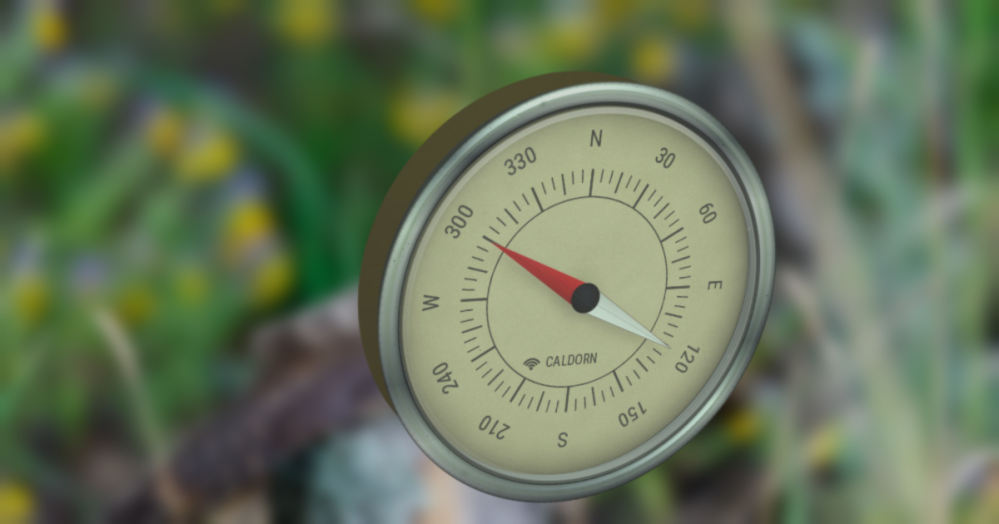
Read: 300,°
